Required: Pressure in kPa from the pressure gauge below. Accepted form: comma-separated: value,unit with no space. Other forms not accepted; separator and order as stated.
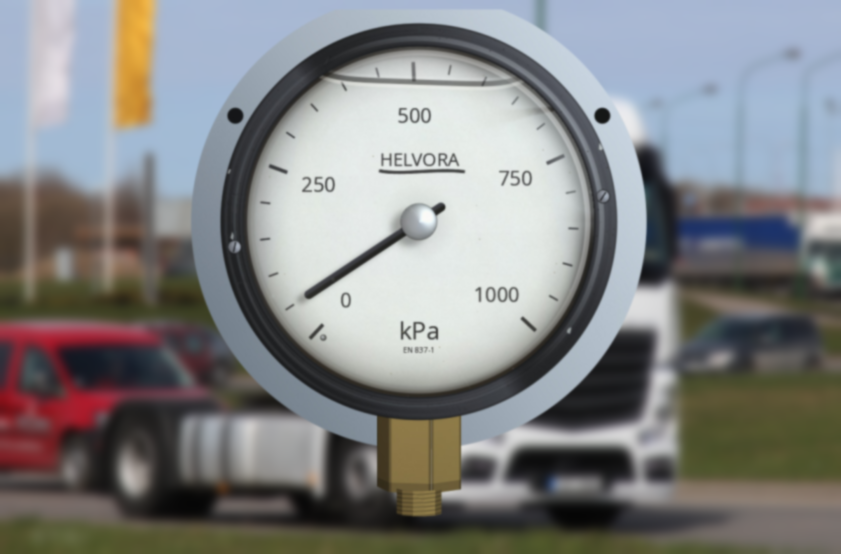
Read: 50,kPa
